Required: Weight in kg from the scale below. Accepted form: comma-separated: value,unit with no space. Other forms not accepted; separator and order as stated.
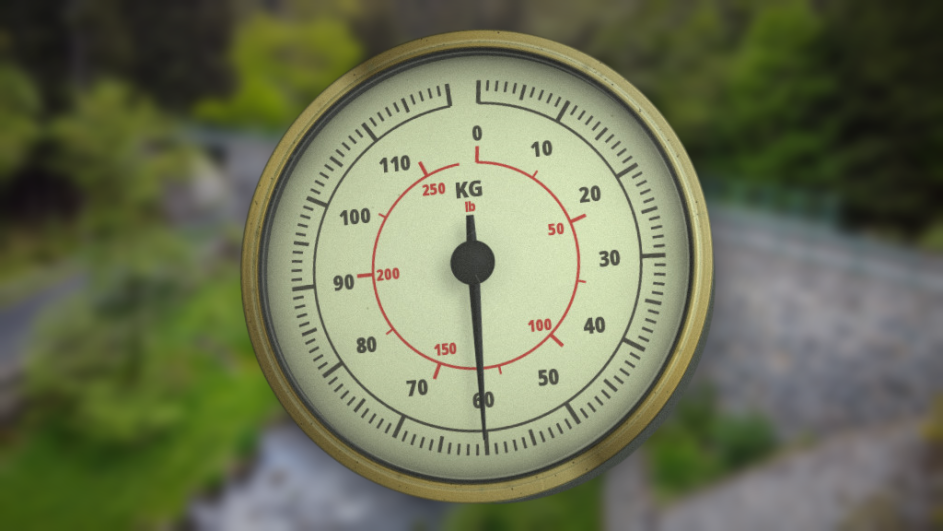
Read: 60,kg
